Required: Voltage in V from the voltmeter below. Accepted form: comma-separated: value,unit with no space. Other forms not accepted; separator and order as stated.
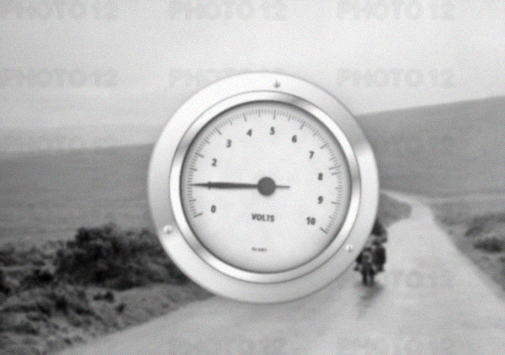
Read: 1,V
